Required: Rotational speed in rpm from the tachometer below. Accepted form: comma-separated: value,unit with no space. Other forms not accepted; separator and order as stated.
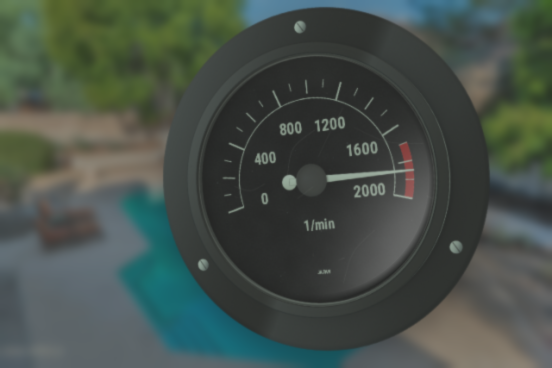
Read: 1850,rpm
